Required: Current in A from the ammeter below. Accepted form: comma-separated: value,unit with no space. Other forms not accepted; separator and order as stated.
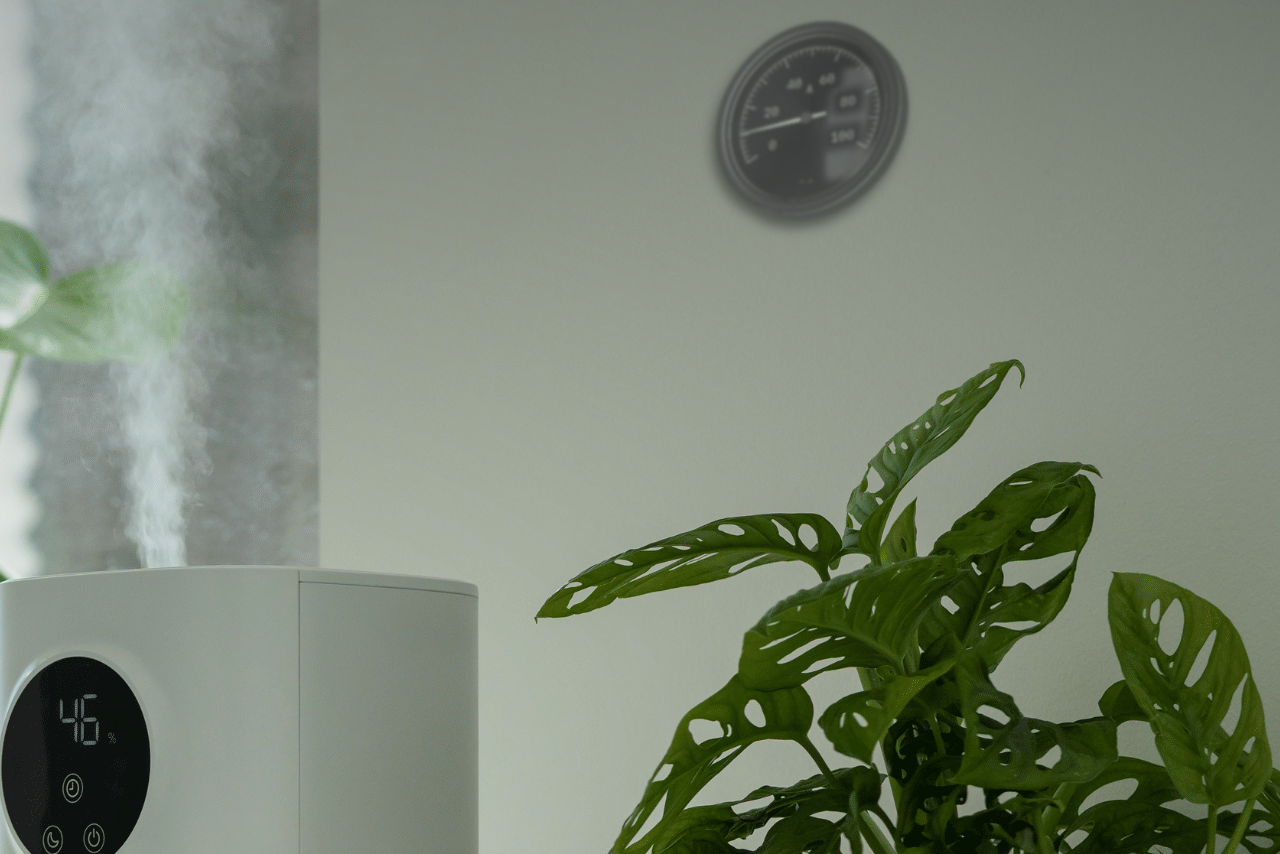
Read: 10,A
